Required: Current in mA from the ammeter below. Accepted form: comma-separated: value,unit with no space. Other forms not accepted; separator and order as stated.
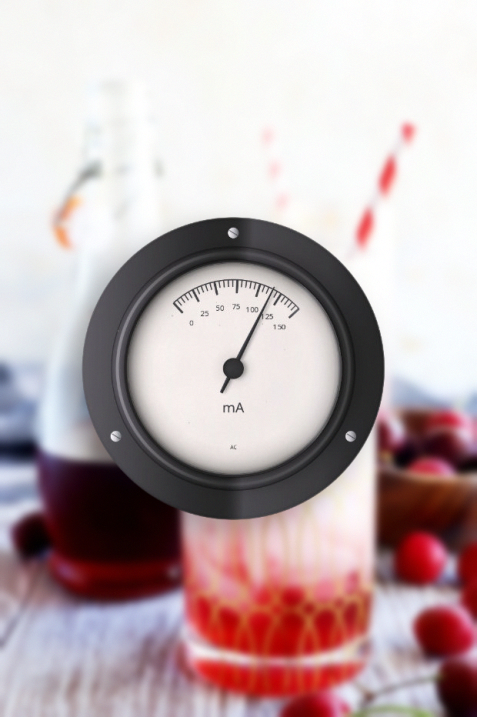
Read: 115,mA
